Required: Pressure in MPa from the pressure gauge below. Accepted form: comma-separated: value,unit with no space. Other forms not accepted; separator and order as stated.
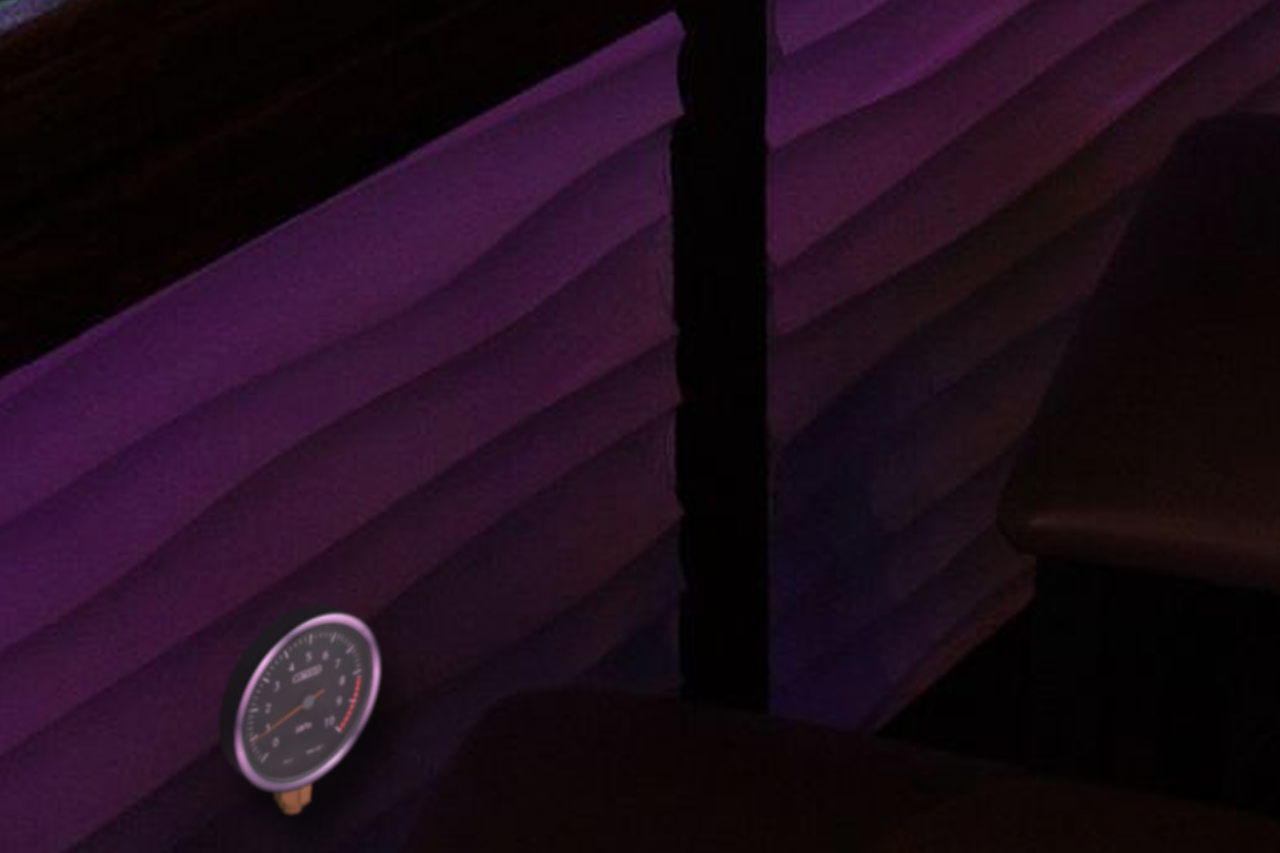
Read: 1,MPa
